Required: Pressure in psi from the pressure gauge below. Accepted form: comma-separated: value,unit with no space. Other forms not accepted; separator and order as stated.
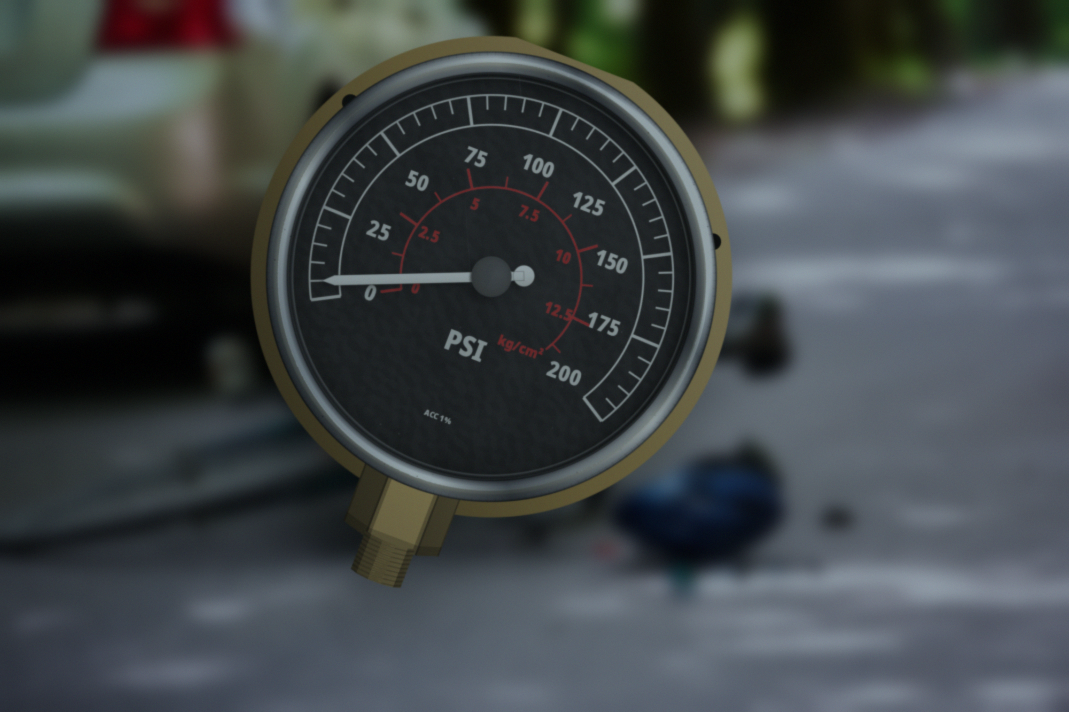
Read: 5,psi
